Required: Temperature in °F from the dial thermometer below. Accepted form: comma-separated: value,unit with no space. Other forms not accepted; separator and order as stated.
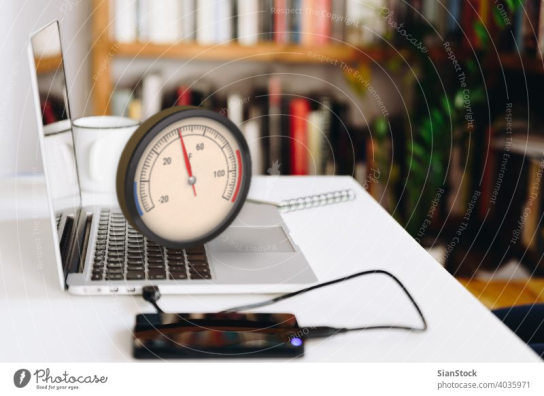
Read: 40,°F
